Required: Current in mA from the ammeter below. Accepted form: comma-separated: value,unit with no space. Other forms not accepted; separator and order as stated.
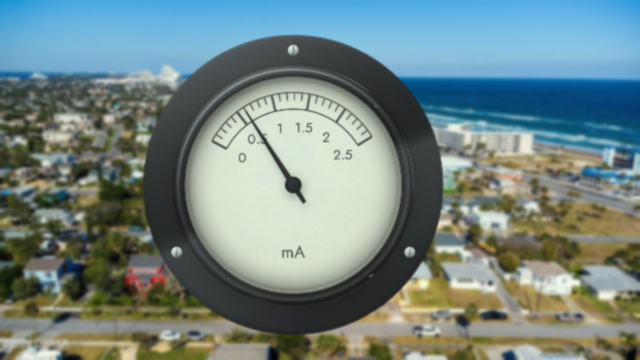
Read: 0.6,mA
